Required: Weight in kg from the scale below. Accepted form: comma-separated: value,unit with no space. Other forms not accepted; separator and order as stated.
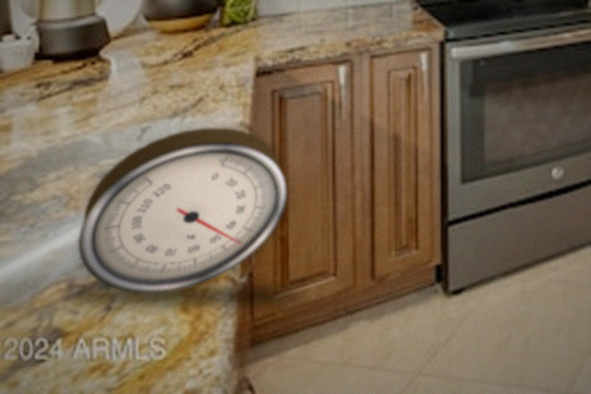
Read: 45,kg
